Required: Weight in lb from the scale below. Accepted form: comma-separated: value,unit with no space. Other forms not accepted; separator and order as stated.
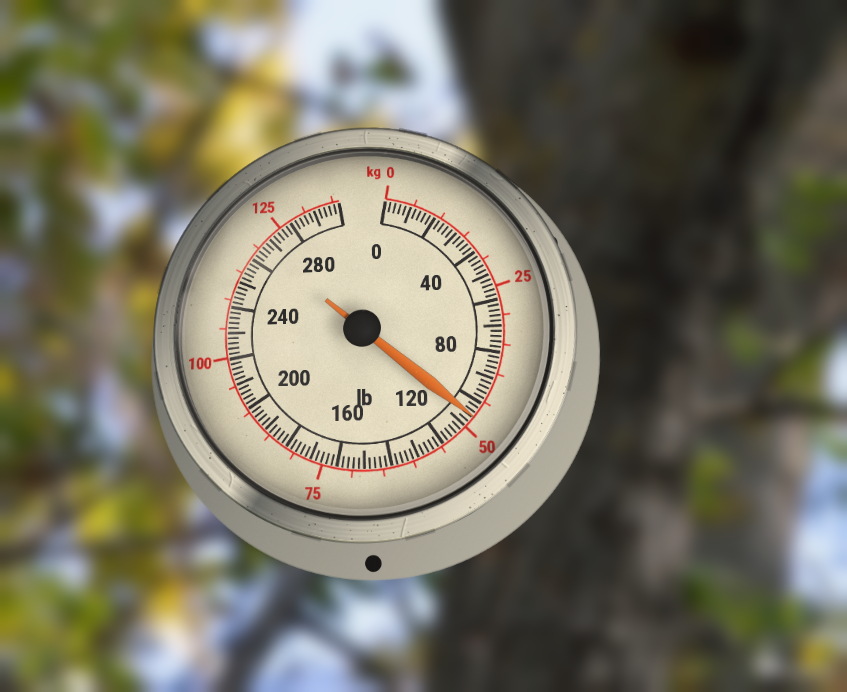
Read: 106,lb
